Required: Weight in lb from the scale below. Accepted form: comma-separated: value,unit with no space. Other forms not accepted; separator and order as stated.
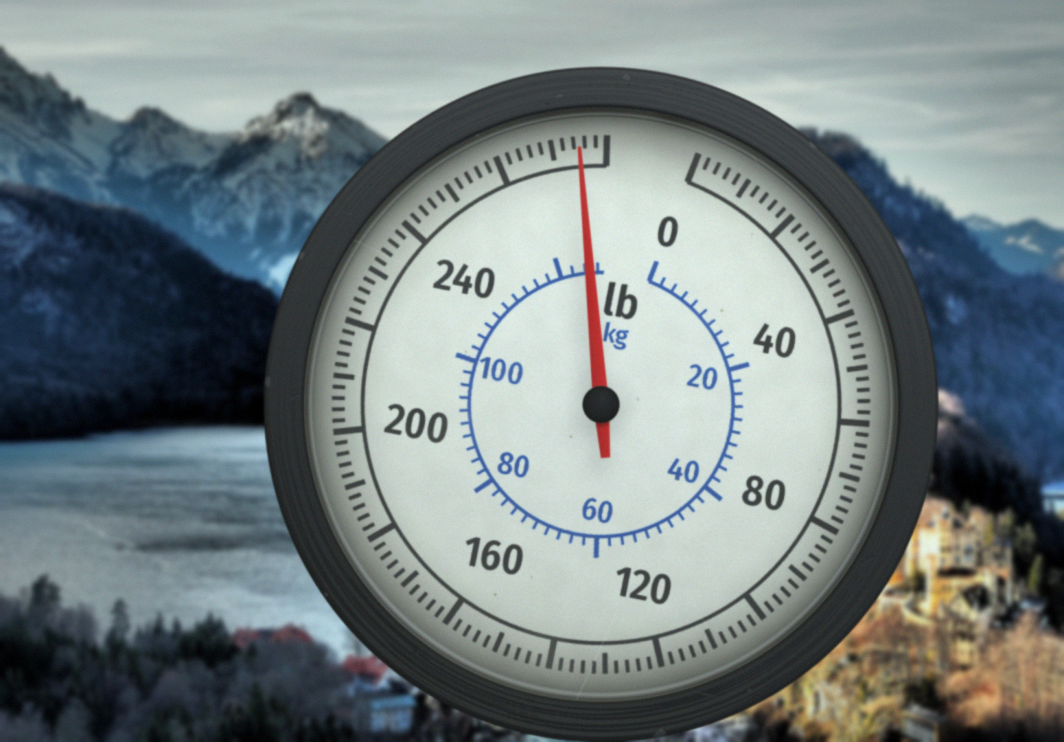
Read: 275,lb
